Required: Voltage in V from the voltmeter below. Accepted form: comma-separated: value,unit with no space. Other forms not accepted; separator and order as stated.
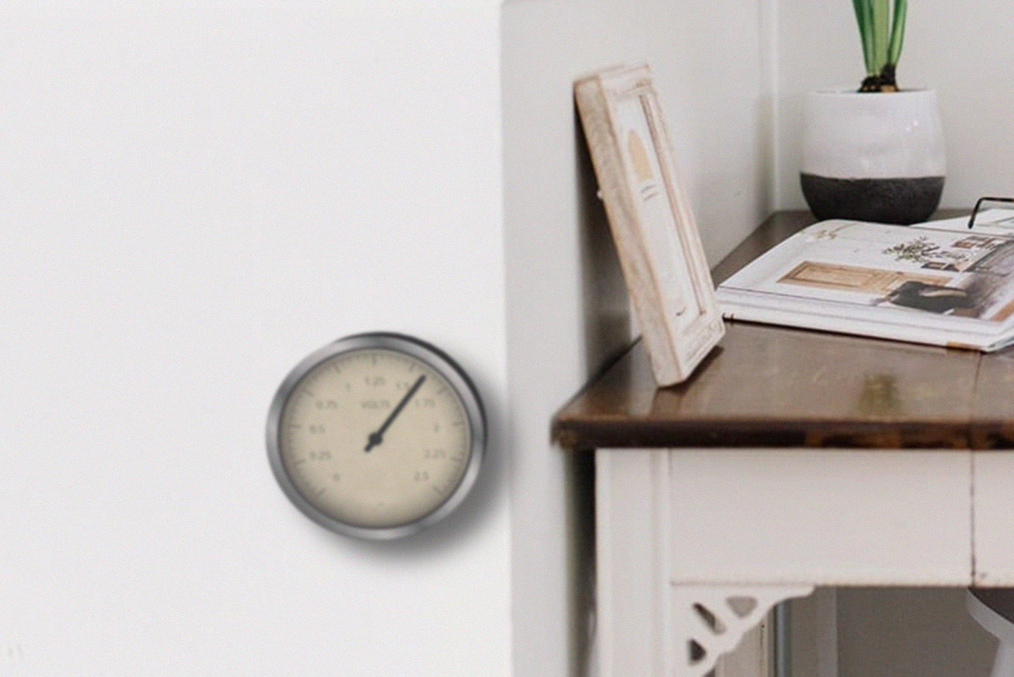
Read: 1.6,V
